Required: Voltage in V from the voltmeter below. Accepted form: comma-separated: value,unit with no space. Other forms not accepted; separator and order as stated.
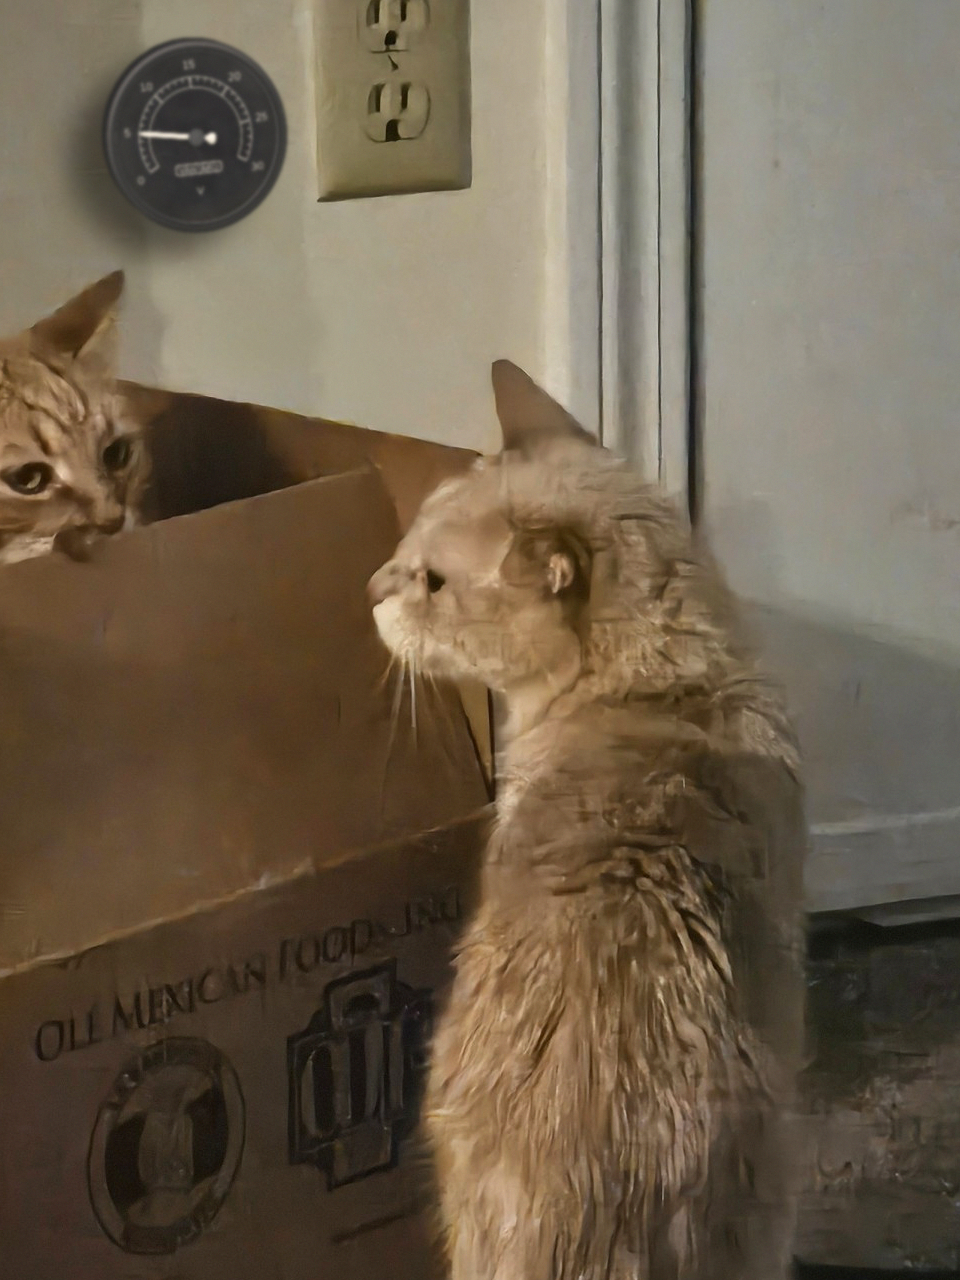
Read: 5,V
